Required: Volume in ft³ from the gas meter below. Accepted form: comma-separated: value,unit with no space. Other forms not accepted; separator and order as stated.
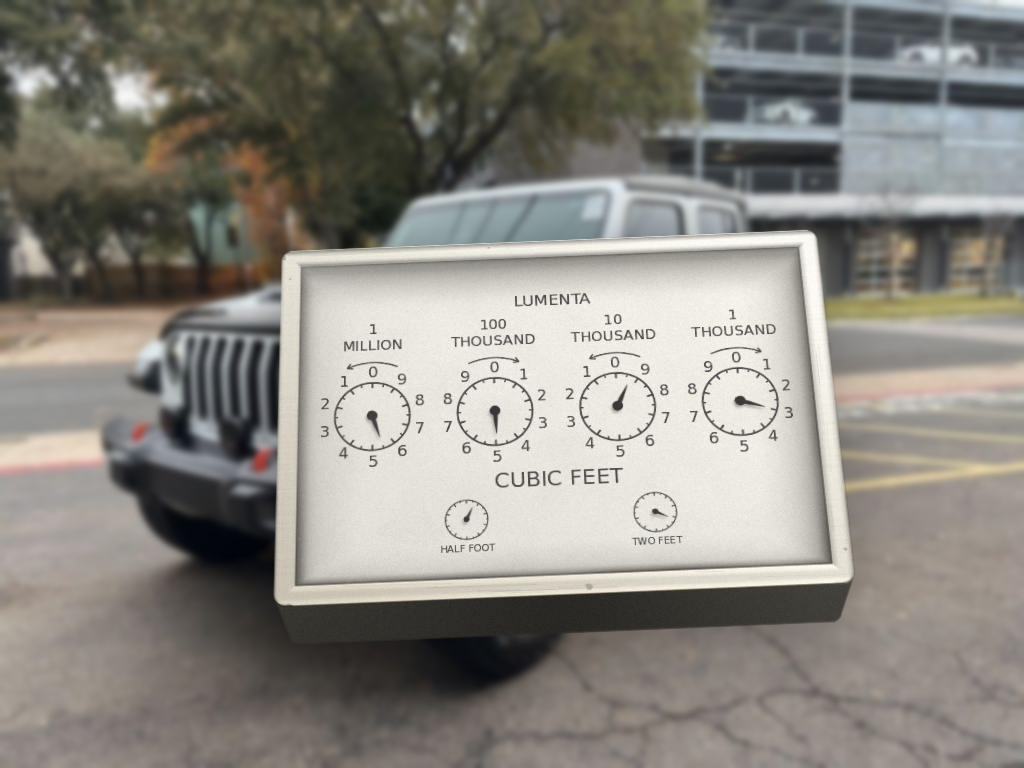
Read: 549300,ft³
